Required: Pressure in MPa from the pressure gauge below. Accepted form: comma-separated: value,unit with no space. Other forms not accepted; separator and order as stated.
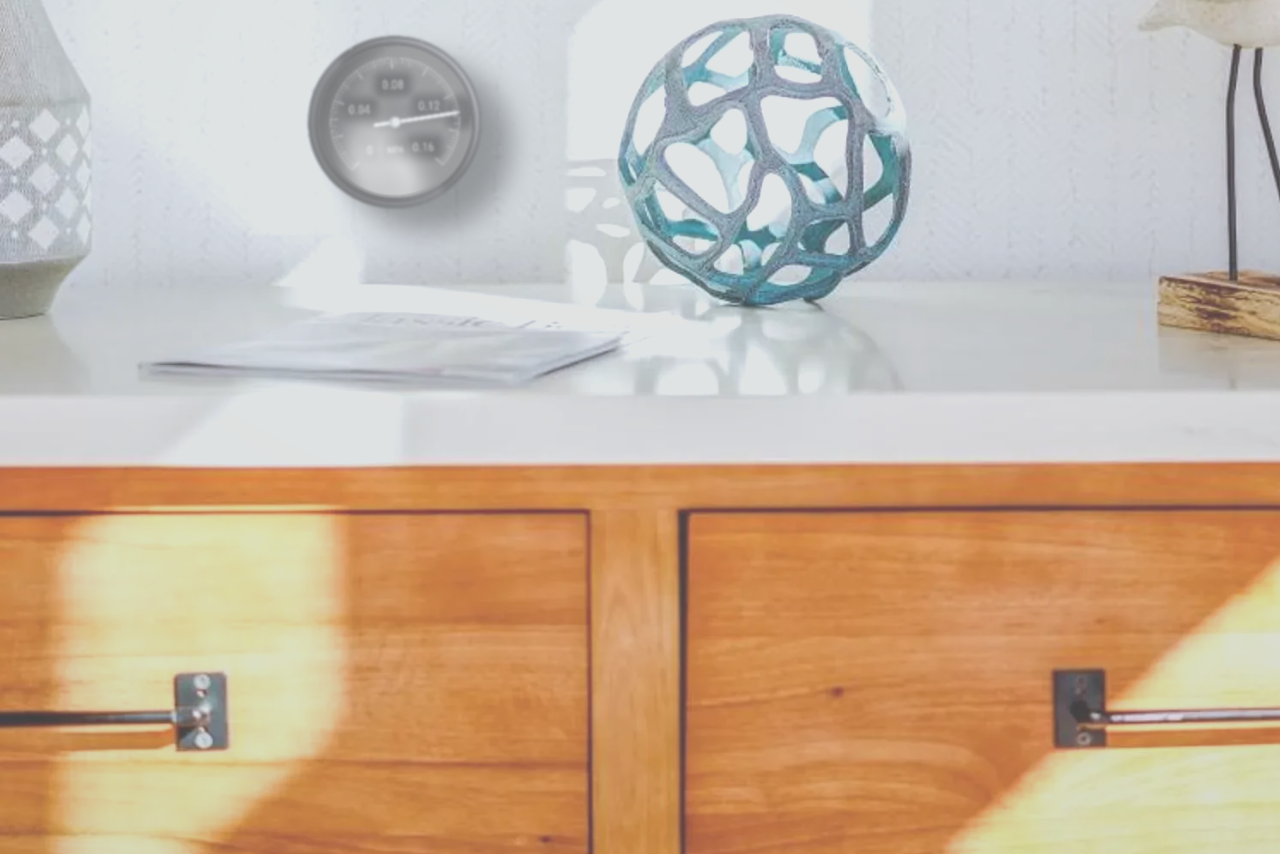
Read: 0.13,MPa
